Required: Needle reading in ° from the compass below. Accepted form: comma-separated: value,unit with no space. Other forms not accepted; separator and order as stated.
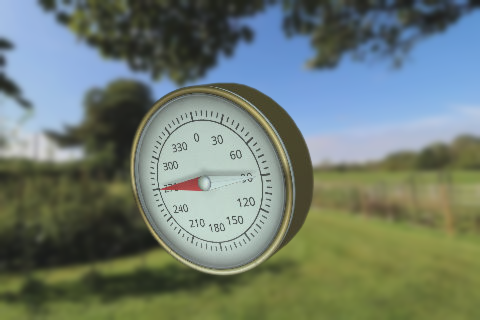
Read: 270,°
